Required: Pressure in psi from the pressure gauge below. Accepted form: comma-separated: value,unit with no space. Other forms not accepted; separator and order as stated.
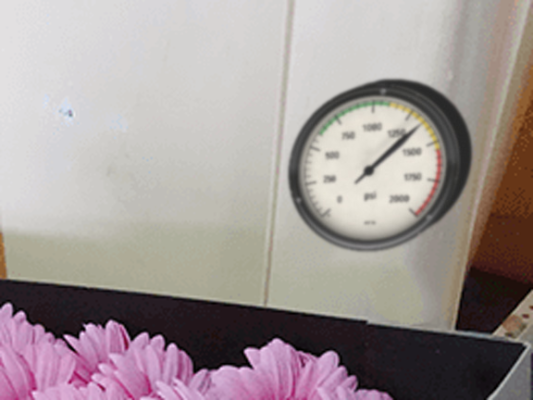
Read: 1350,psi
